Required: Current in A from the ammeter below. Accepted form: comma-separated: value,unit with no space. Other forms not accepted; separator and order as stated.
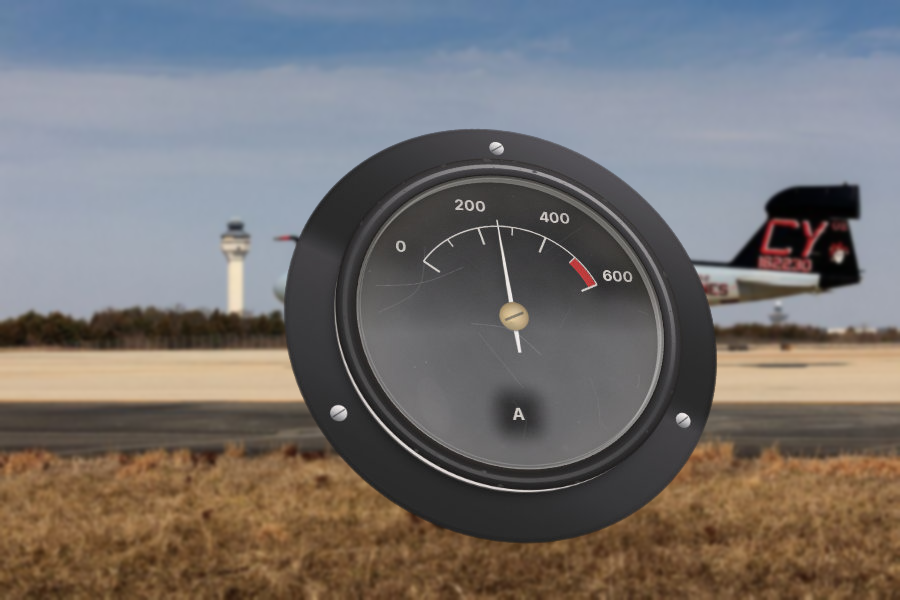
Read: 250,A
